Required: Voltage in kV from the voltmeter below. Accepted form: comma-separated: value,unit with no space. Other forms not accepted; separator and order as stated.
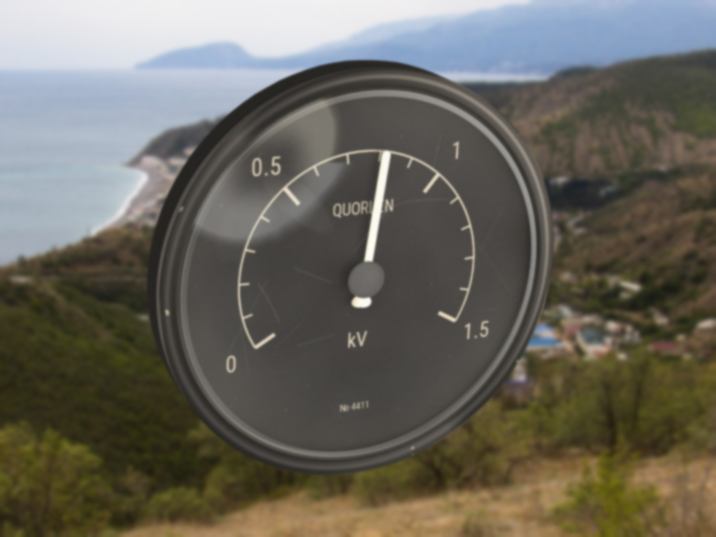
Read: 0.8,kV
